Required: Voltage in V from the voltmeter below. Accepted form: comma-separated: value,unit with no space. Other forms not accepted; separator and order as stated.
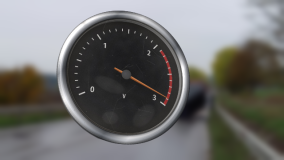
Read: 2.9,V
